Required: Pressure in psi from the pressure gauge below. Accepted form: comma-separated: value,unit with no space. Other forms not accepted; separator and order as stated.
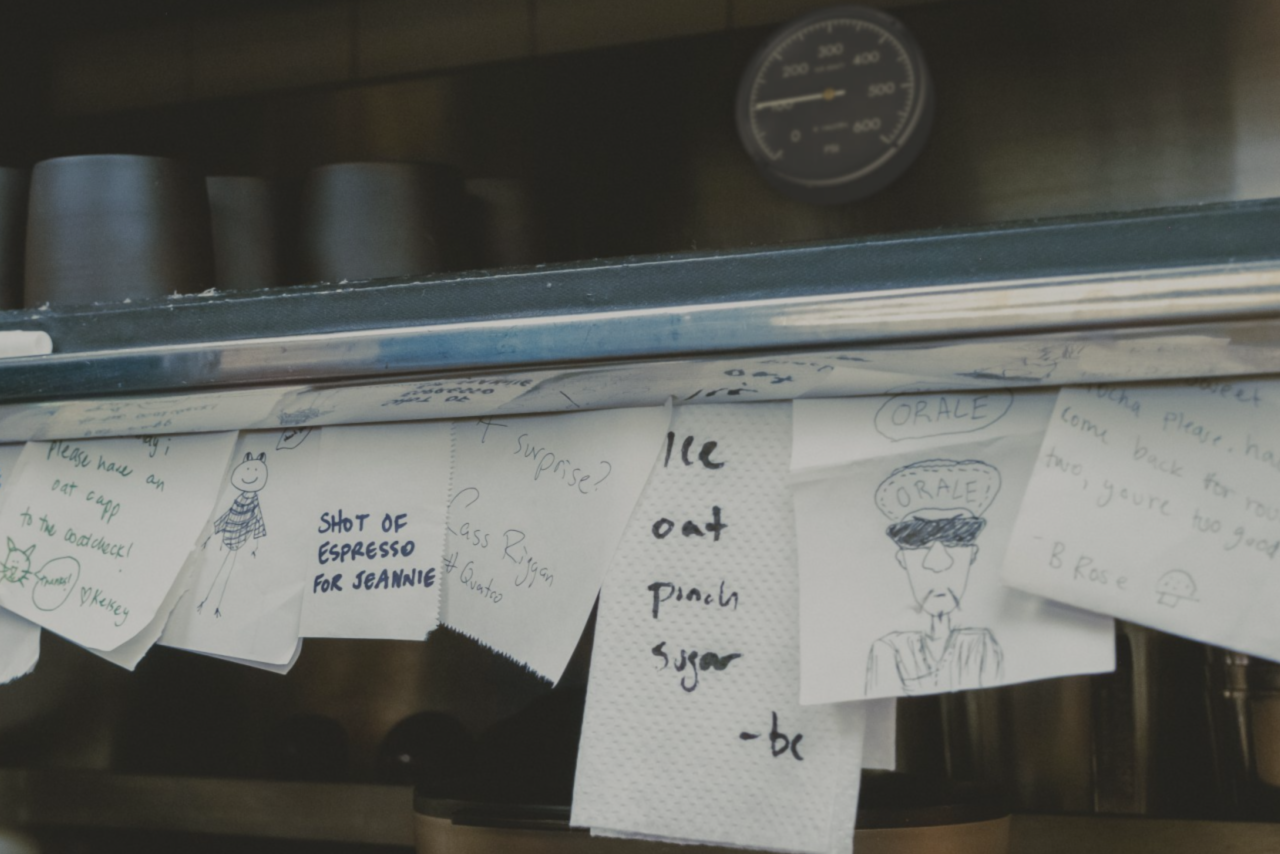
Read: 100,psi
